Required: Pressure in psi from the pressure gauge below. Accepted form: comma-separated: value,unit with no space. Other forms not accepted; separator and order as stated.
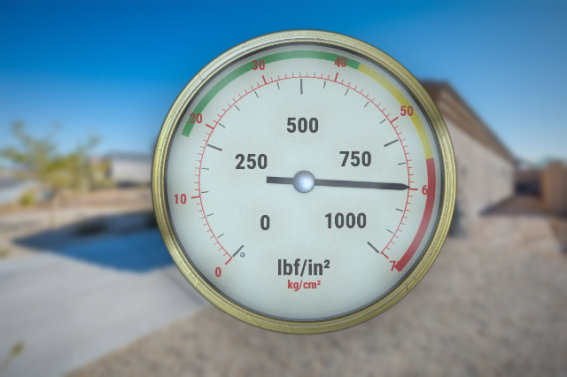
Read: 850,psi
